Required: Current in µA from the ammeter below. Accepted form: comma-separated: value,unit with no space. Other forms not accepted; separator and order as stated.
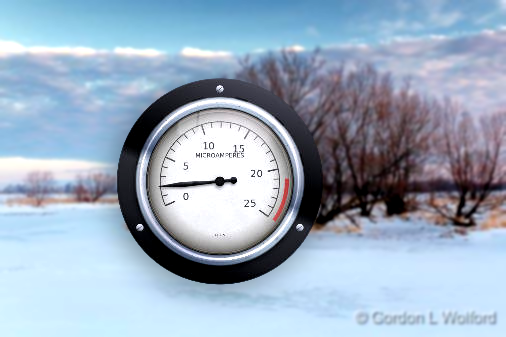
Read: 2,µA
